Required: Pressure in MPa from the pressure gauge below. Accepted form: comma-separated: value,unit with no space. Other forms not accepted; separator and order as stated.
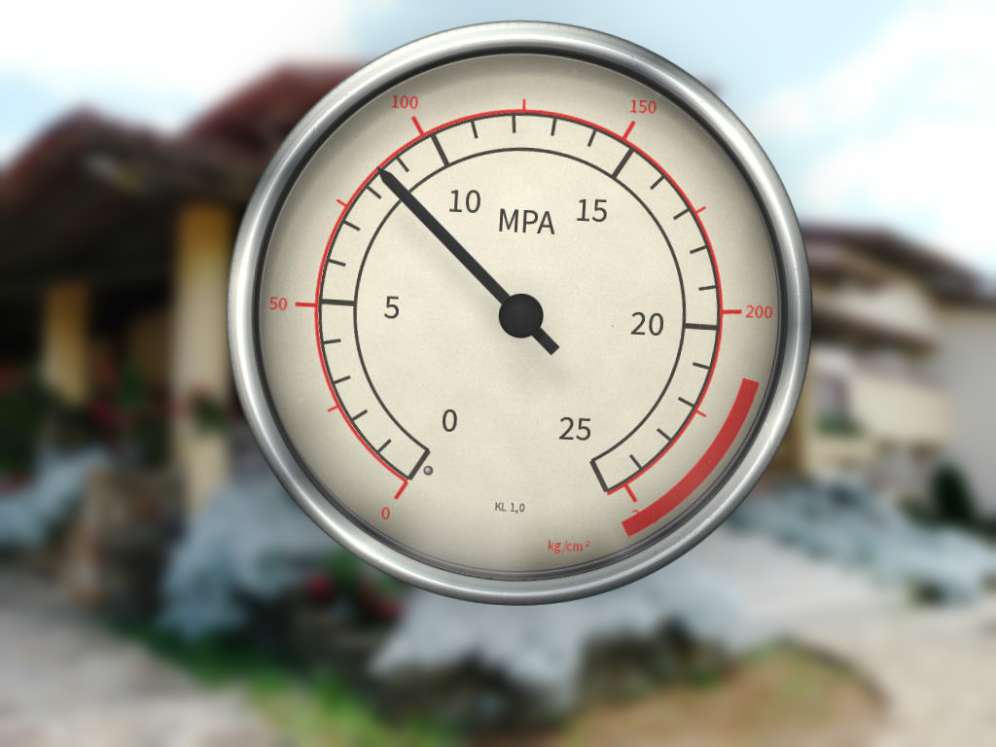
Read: 8.5,MPa
